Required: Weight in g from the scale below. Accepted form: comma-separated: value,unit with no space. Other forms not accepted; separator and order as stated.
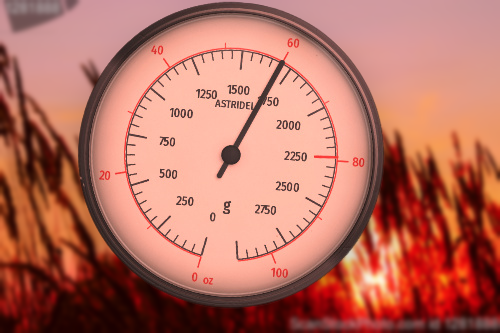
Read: 1700,g
